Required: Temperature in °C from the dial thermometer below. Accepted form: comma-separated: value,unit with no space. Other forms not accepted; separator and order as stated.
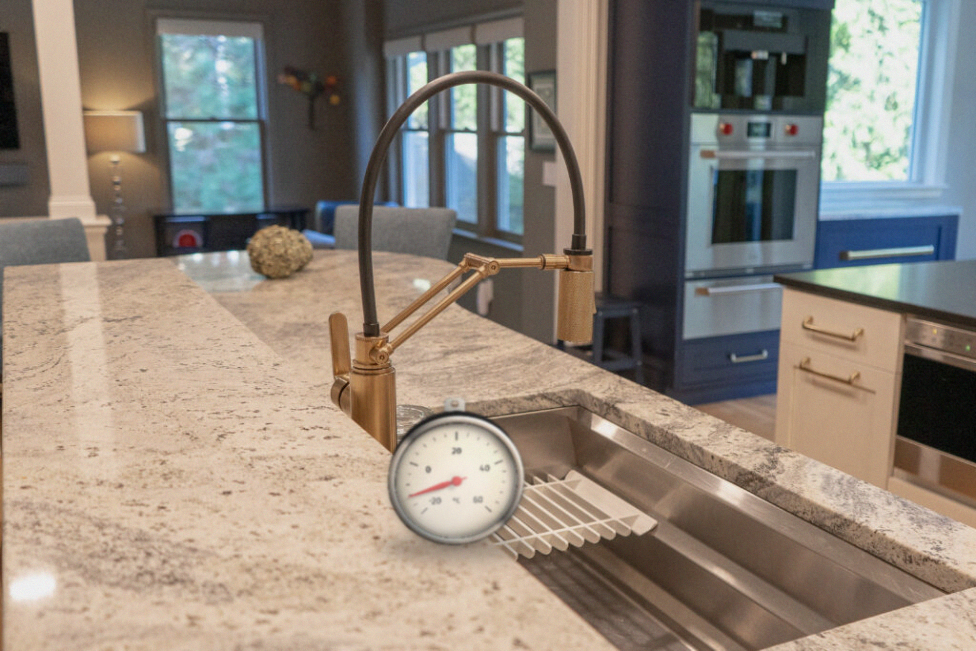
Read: -12,°C
